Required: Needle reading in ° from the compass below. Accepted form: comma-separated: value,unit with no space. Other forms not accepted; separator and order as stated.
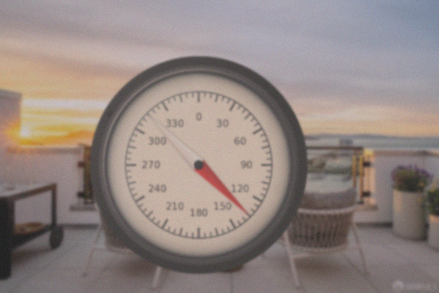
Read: 135,°
